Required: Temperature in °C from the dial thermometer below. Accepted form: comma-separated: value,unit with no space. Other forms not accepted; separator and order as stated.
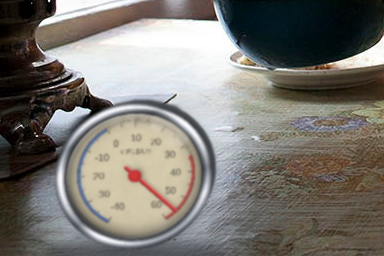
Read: 55,°C
